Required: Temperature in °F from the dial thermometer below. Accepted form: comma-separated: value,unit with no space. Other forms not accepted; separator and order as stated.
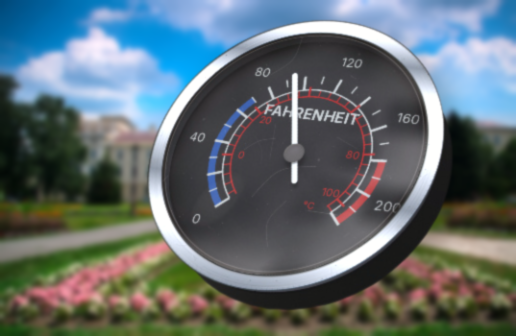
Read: 95,°F
